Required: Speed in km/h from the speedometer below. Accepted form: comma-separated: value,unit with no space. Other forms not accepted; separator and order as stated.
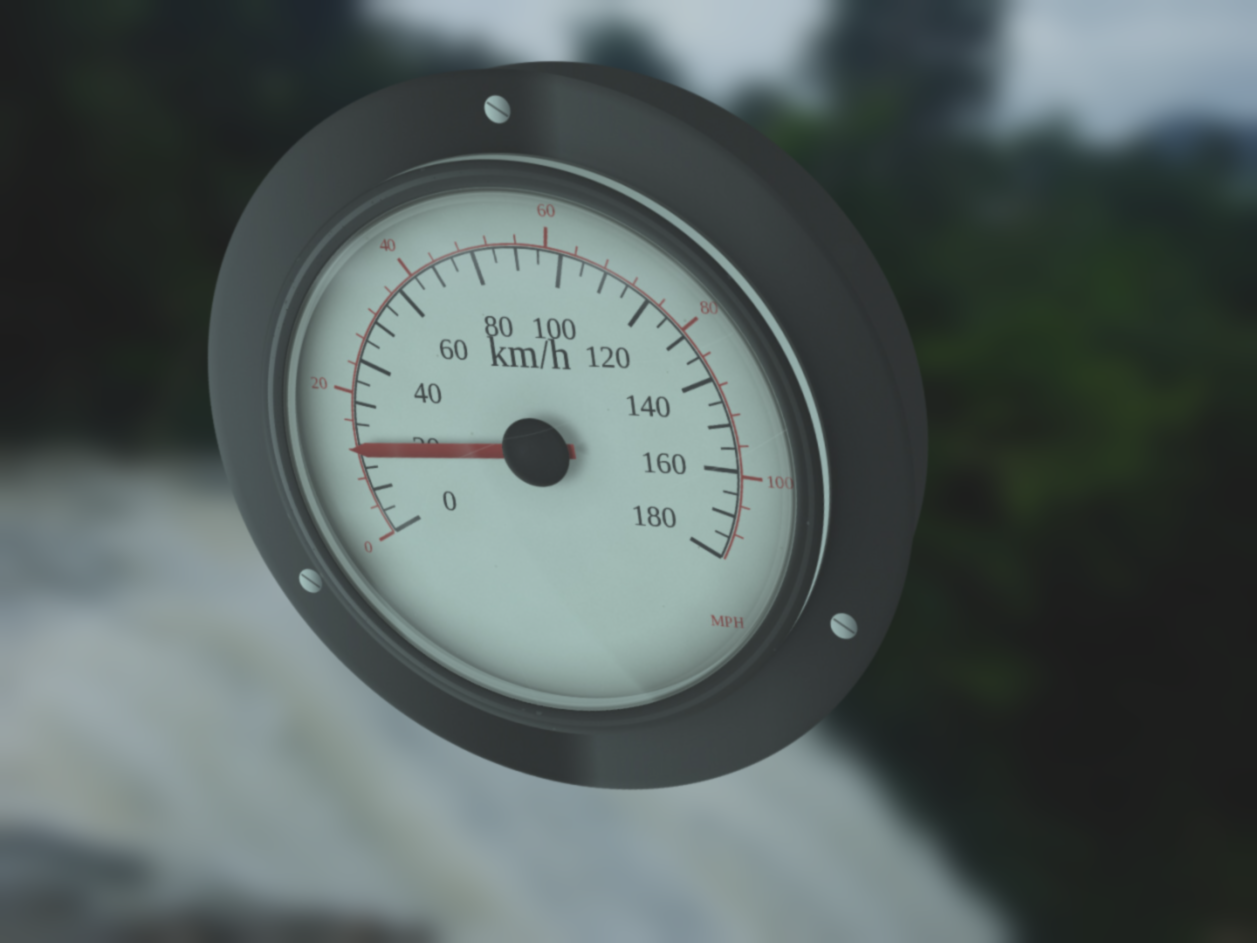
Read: 20,km/h
